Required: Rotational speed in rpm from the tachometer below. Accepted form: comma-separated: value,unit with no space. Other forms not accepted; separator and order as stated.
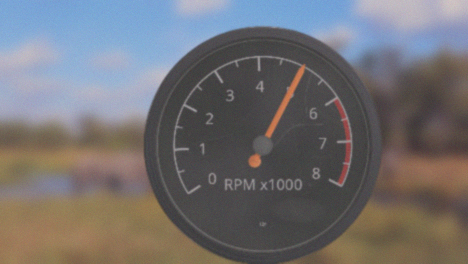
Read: 5000,rpm
